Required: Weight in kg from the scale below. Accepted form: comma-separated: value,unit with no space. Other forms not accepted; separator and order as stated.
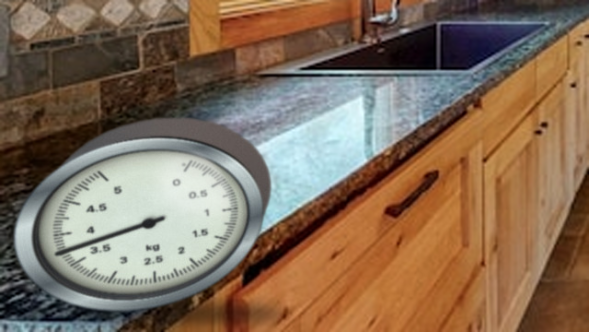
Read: 3.75,kg
